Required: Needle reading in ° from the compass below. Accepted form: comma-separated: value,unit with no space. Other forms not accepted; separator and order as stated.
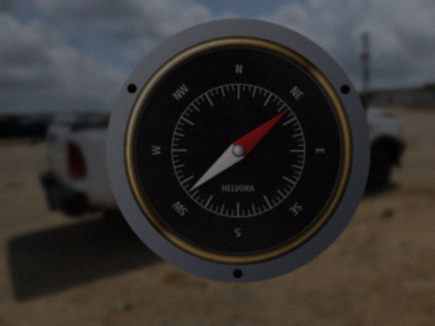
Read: 50,°
